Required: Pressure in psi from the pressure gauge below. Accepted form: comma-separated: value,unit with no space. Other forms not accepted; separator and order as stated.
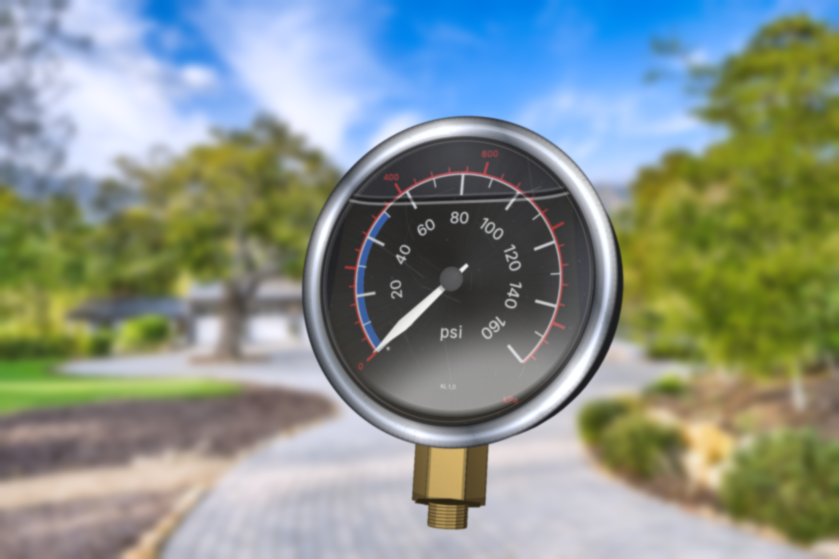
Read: 0,psi
